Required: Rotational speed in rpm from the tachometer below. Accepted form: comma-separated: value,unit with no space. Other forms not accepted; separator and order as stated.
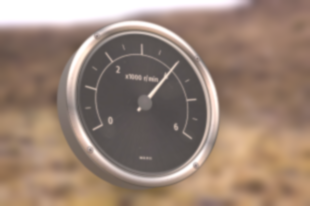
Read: 4000,rpm
